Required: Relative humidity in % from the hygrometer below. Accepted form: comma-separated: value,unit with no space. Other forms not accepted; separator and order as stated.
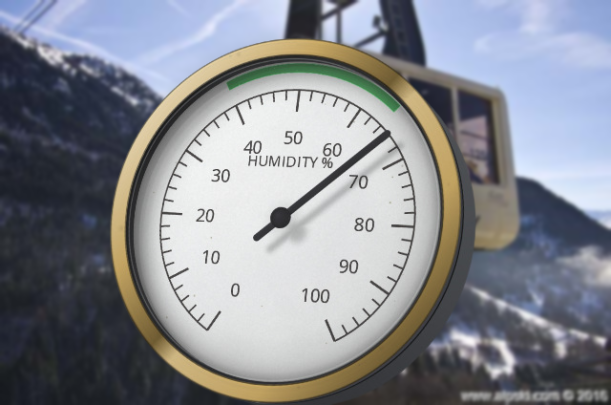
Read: 66,%
